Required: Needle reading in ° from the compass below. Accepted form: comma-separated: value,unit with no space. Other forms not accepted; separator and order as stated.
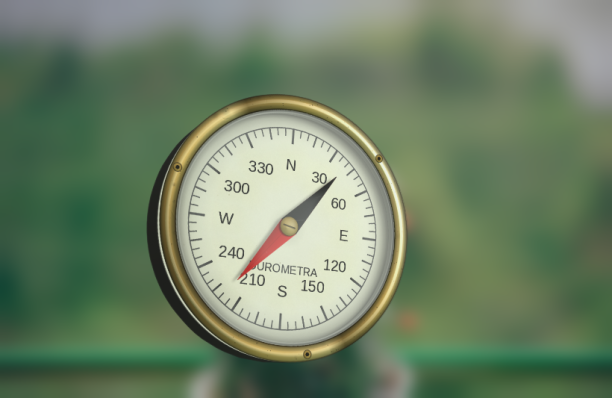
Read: 220,°
